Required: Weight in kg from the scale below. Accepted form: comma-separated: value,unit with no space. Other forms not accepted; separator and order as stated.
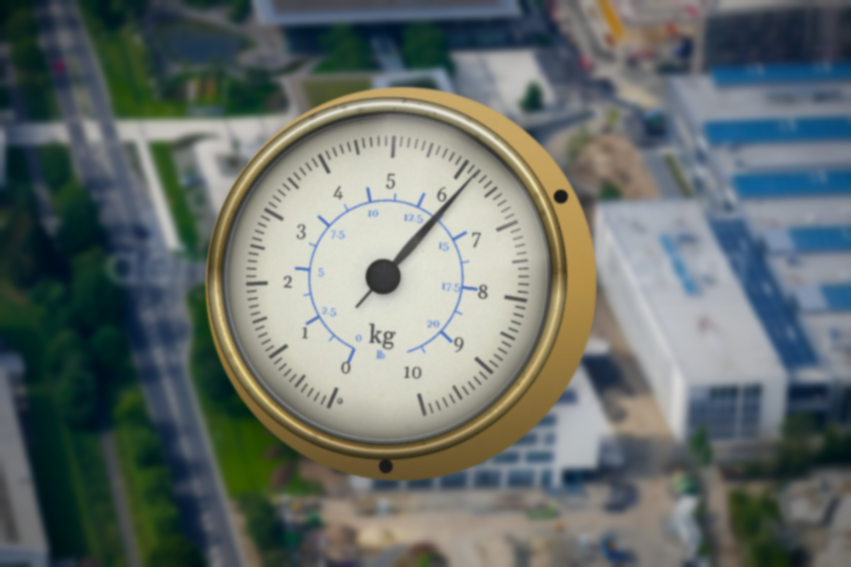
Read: 6.2,kg
